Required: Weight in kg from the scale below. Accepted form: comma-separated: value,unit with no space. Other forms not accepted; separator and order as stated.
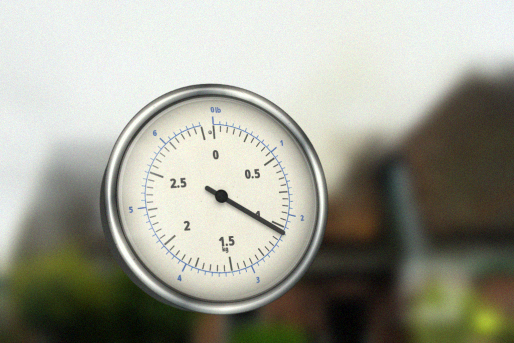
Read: 1.05,kg
